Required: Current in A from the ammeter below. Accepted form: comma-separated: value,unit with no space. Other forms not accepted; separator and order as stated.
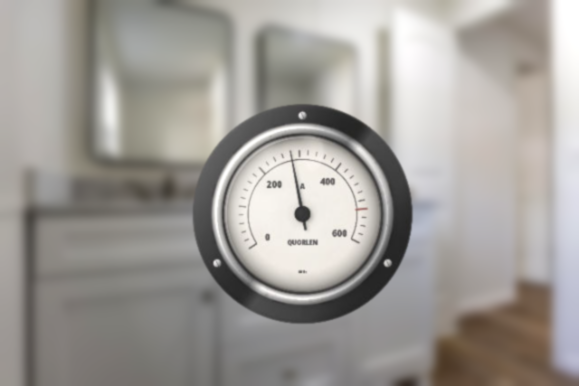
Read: 280,A
